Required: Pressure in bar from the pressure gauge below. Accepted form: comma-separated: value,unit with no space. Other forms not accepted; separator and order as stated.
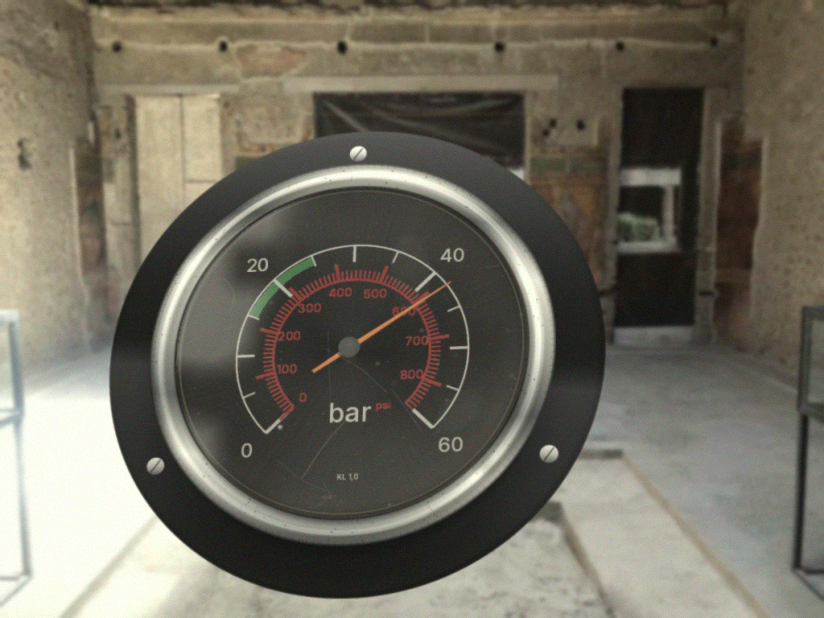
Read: 42.5,bar
